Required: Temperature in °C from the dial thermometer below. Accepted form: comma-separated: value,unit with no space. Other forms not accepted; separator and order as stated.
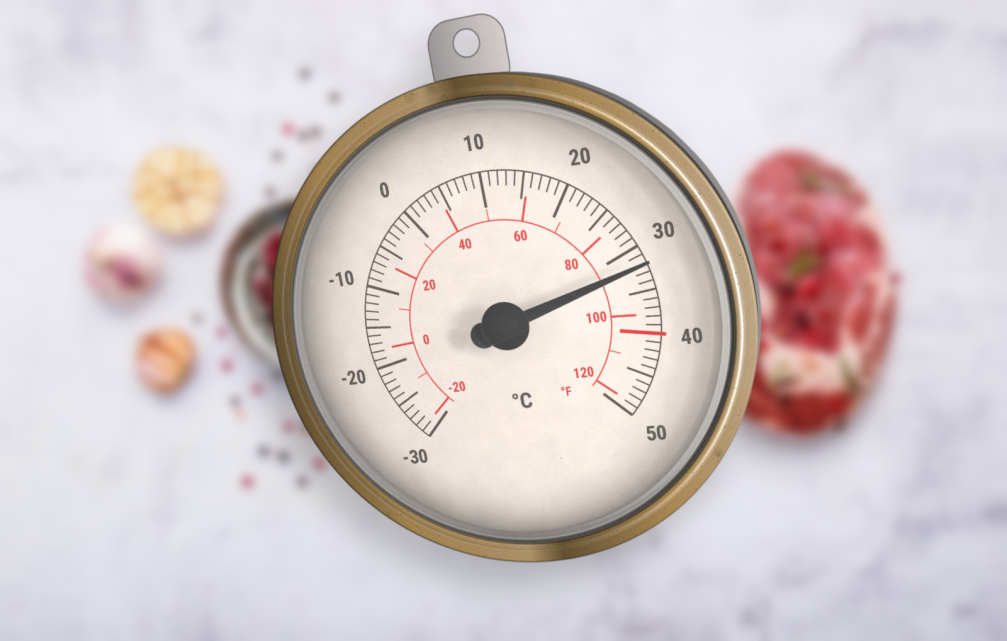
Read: 32,°C
